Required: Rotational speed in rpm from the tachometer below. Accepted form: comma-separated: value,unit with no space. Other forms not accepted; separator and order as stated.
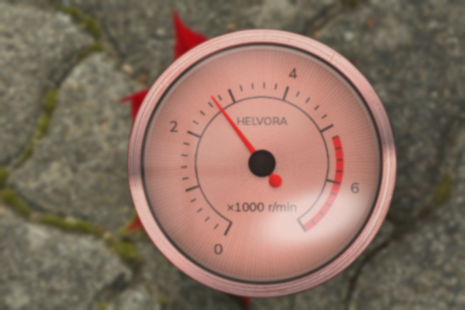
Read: 2700,rpm
